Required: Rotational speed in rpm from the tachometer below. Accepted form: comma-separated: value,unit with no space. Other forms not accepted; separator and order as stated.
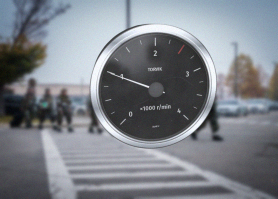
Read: 1000,rpm
